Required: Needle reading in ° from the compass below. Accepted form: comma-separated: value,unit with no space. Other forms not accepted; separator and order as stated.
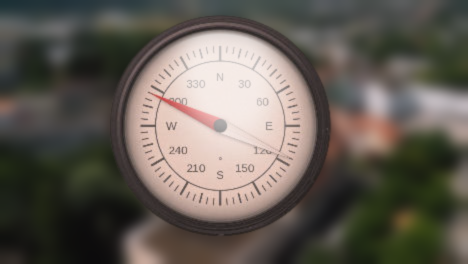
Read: 295,°
